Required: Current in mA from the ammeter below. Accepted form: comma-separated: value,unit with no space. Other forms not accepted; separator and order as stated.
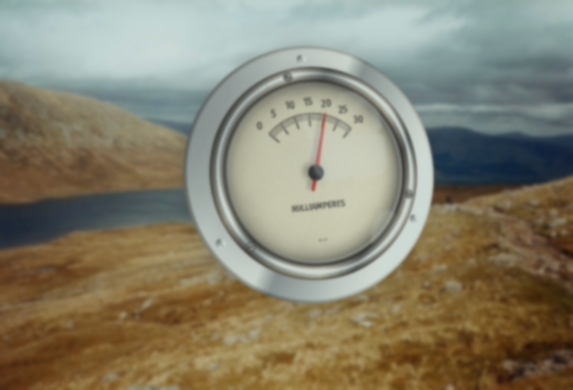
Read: 20,mA
